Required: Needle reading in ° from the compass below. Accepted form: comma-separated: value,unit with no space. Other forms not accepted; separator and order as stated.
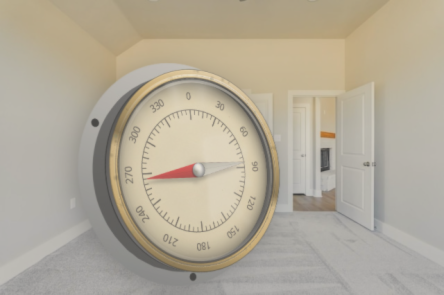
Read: 265,°
